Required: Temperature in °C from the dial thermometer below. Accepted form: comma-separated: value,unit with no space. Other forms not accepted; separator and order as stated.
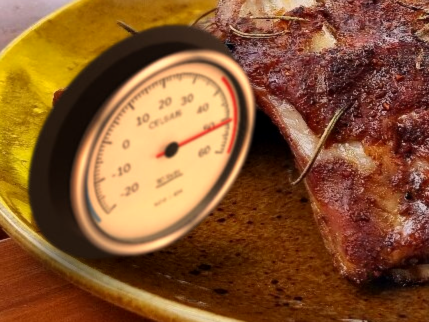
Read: 50,°C
